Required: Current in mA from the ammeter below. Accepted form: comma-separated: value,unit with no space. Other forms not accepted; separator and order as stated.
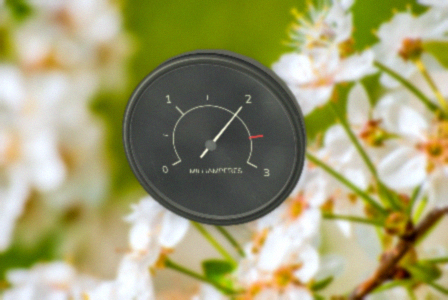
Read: 2,mA
